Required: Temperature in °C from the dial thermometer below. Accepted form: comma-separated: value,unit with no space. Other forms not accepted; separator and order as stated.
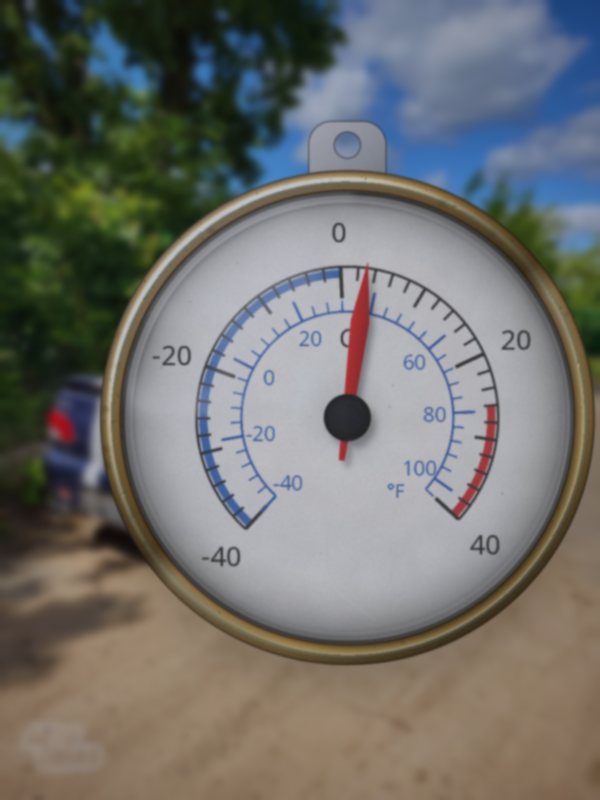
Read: 3,°C
